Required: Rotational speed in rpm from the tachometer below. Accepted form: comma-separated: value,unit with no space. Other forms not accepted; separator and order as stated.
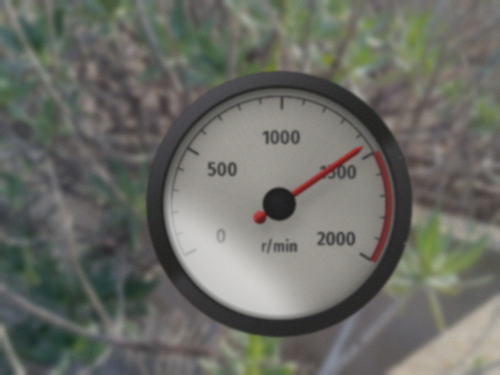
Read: 1450,rpm
